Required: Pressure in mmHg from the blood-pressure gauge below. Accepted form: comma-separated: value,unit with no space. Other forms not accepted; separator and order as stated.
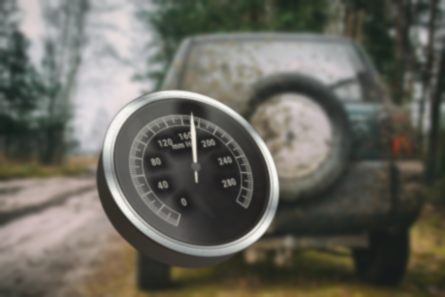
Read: 170,mmHg
